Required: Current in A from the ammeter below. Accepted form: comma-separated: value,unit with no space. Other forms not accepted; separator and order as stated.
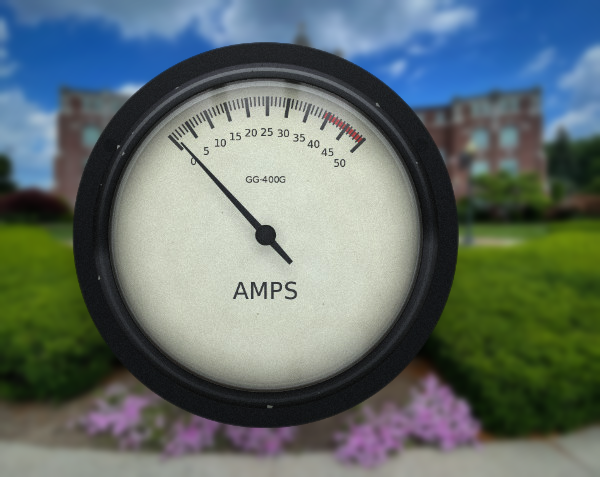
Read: 1,A
